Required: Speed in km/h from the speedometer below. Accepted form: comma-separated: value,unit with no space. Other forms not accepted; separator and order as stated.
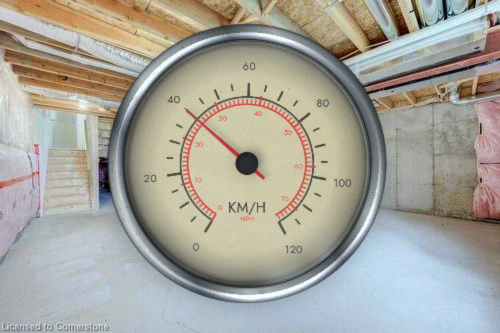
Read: 40,km/h
